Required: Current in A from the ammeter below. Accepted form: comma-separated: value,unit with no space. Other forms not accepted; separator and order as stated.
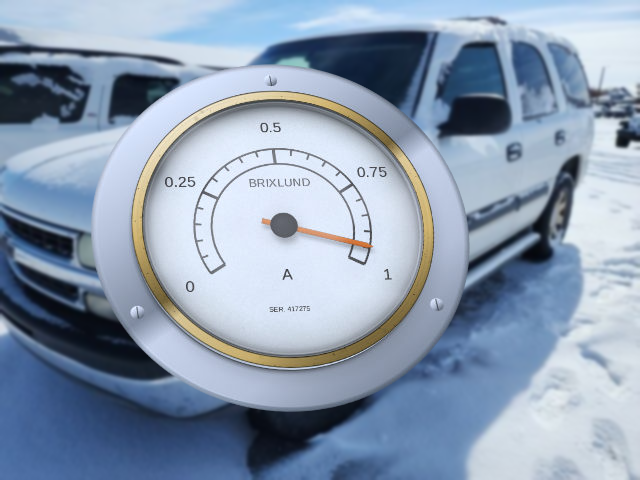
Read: 0.95,A
